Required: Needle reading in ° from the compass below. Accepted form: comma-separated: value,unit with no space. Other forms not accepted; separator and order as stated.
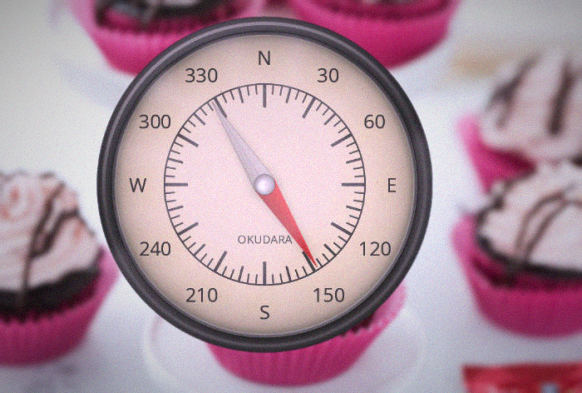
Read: 147.5,°
